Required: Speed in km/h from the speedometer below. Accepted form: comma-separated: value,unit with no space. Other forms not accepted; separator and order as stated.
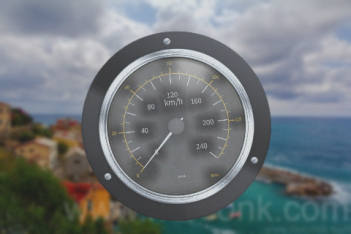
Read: 0,km/h
